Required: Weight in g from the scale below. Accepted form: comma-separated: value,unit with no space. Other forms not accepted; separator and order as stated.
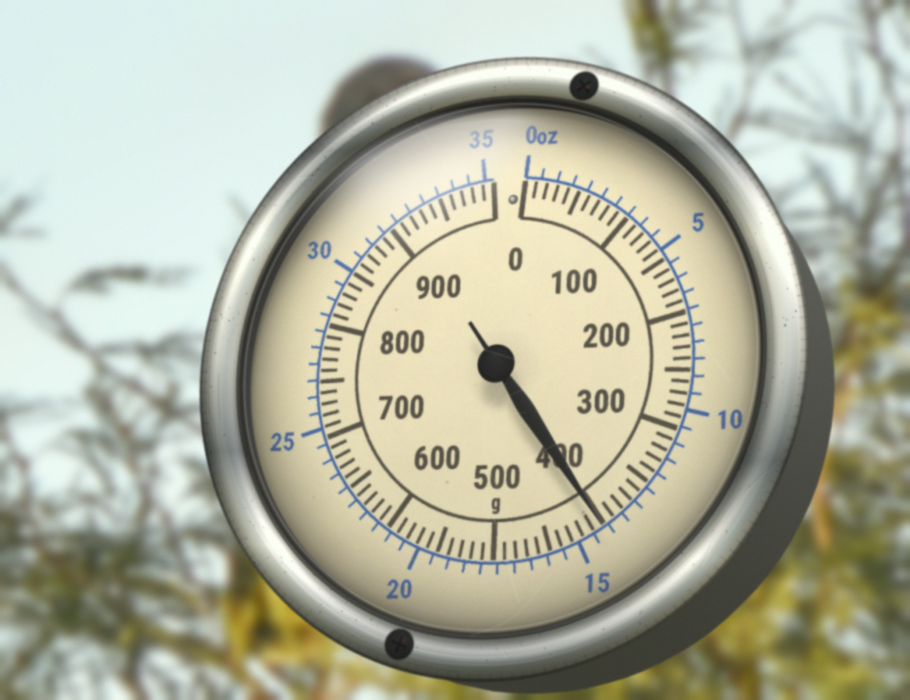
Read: 400,g
